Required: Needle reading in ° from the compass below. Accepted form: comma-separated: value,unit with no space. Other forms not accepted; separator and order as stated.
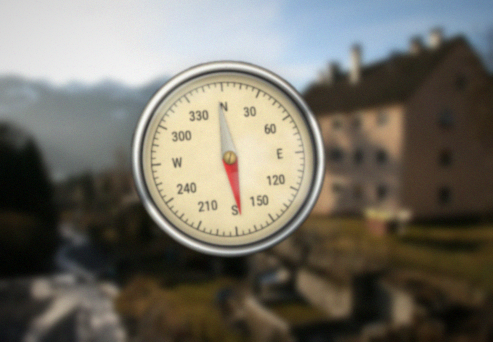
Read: 175,°
